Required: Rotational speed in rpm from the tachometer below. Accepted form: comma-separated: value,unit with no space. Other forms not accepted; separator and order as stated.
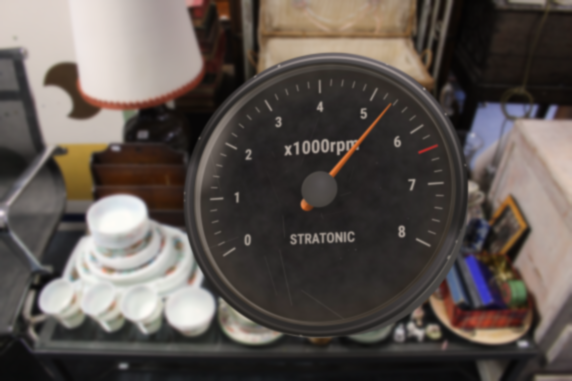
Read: 5400,rpm
